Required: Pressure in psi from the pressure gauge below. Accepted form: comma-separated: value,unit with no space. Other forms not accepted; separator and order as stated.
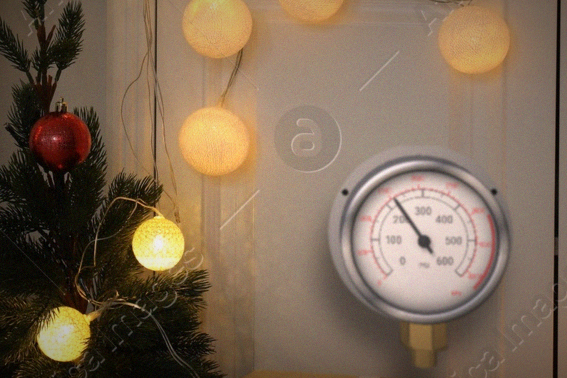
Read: 225,psi
